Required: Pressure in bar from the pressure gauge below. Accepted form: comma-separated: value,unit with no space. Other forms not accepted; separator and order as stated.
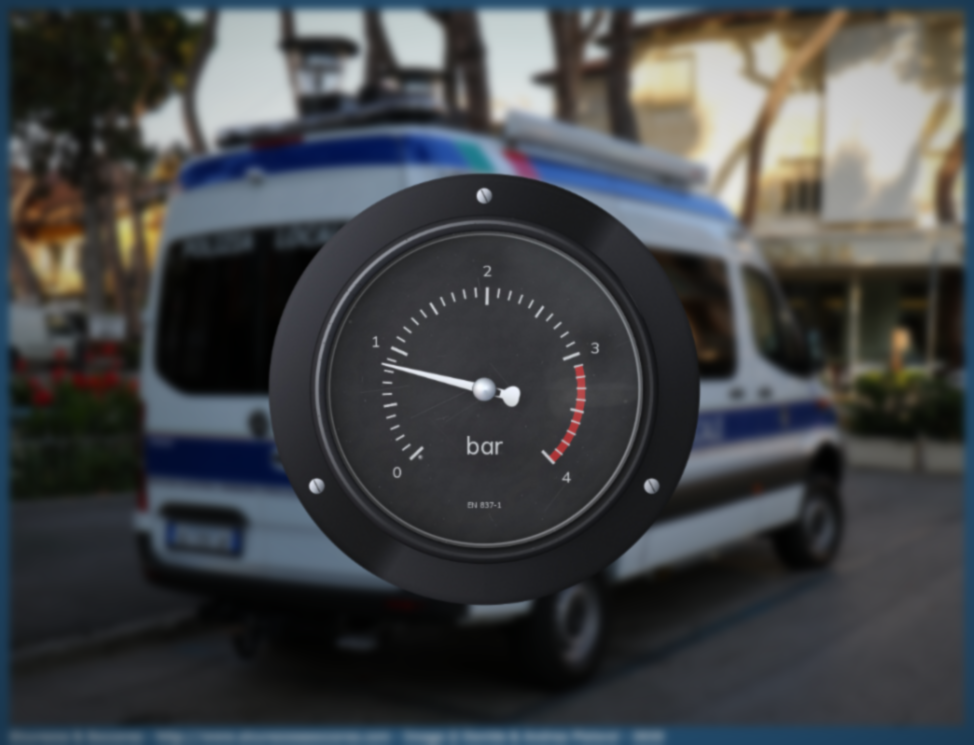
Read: 0.85,bar
